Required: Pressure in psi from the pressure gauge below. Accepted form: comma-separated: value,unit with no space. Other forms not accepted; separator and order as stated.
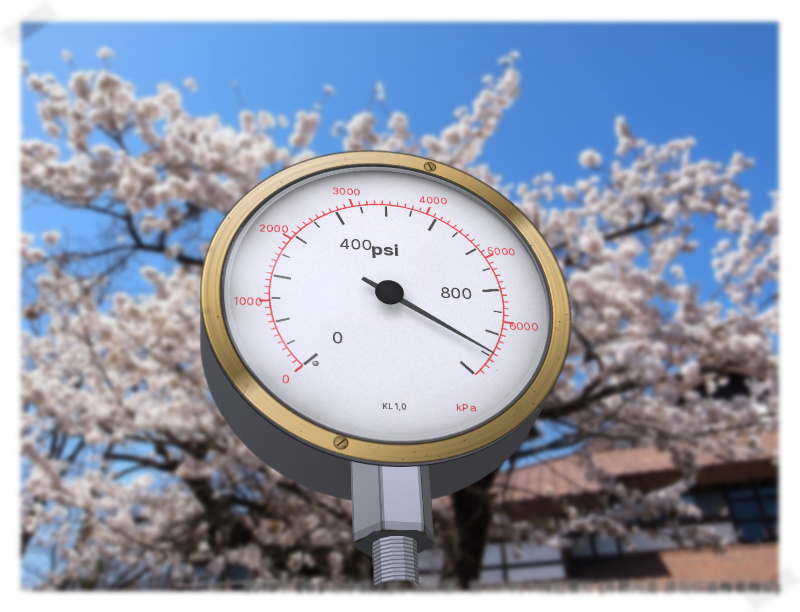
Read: 950,psi
